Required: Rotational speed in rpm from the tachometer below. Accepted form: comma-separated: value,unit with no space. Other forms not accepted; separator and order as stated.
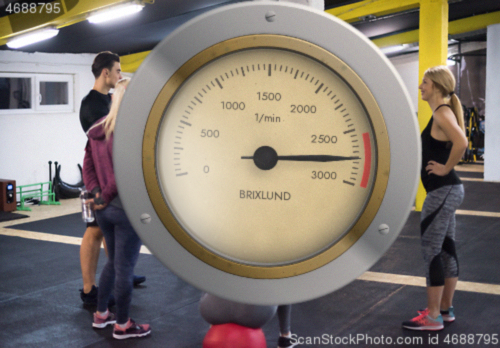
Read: 2750,rpm
